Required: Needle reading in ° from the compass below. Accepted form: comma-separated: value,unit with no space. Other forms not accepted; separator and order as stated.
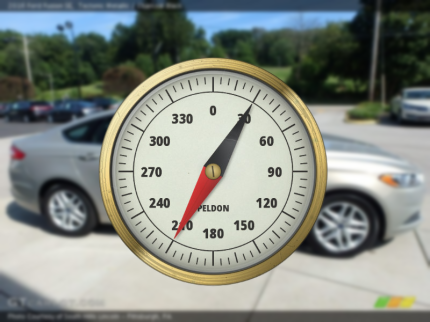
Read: 210,°
